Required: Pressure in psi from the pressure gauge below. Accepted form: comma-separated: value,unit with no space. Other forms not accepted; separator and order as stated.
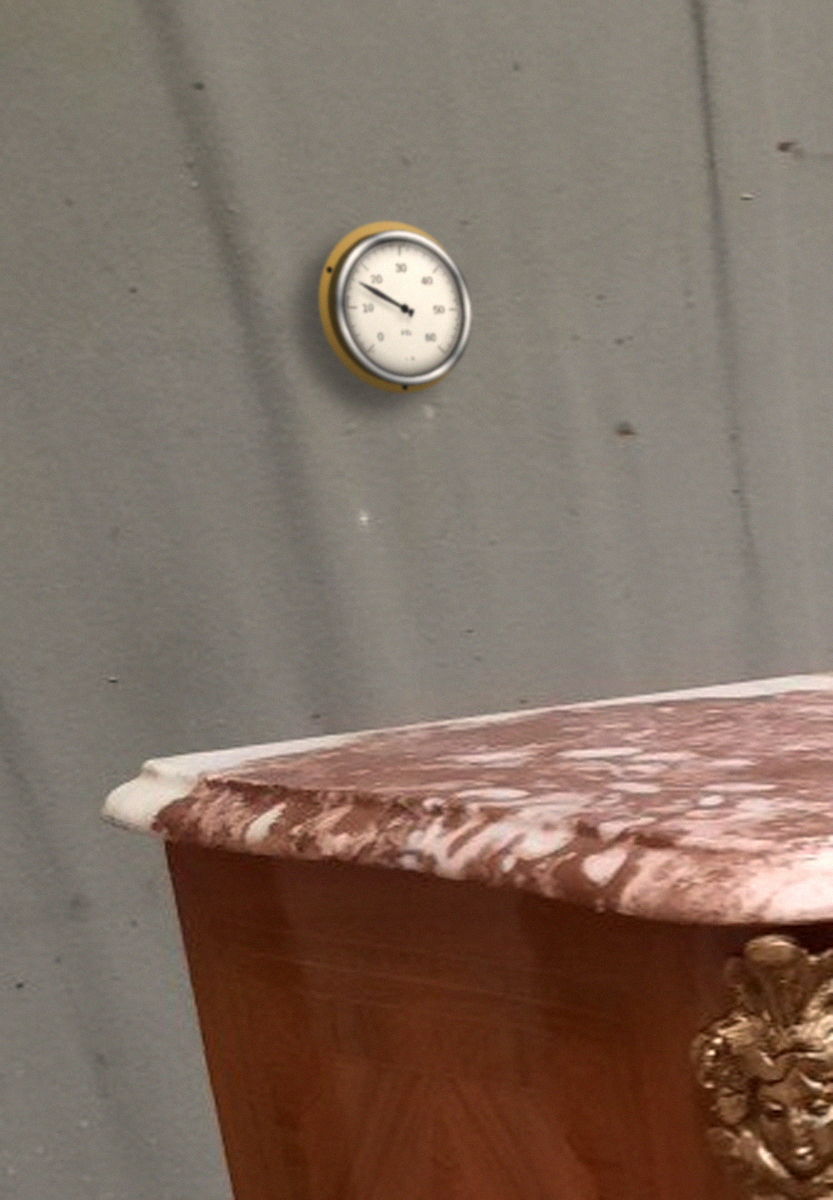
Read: 16,psi
